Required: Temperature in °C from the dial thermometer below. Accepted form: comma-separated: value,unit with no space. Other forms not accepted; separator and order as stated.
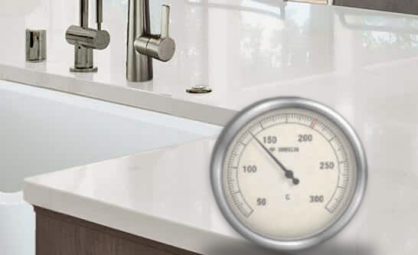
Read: 137.5,°C
